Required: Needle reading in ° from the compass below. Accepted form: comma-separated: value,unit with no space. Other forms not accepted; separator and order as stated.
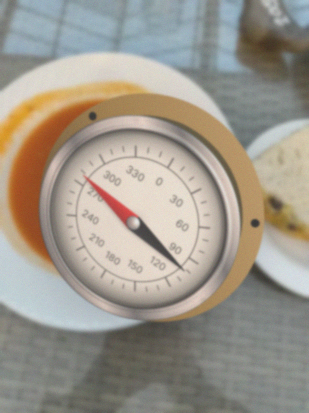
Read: 280,°
